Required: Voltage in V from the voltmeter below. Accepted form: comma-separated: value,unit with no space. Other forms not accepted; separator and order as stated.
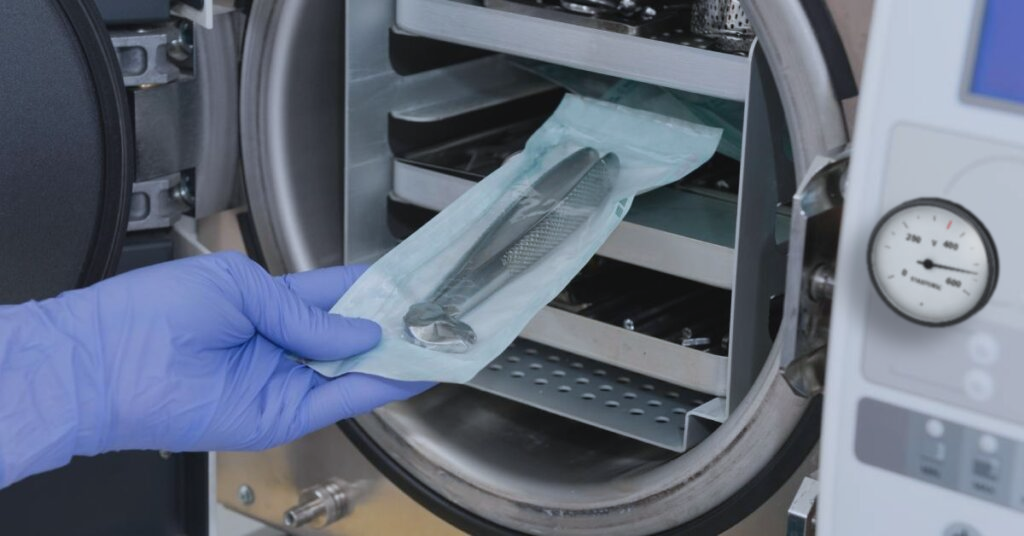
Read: 525,V
